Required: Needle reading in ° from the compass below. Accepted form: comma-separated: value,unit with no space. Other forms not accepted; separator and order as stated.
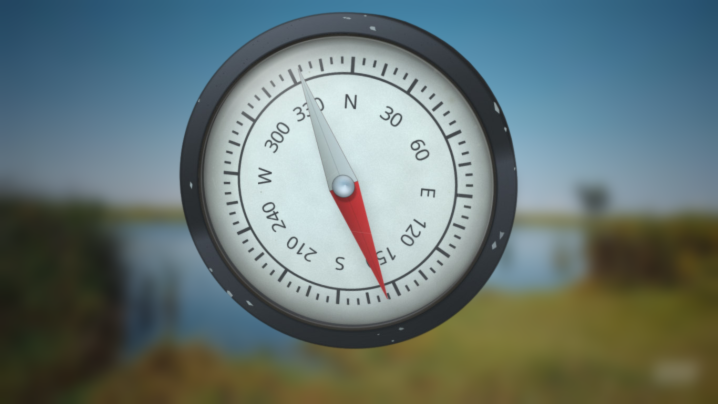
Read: 155,°
